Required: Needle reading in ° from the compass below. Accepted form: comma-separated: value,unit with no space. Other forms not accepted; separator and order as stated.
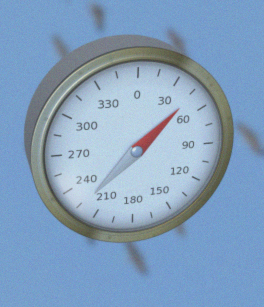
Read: 45,°
